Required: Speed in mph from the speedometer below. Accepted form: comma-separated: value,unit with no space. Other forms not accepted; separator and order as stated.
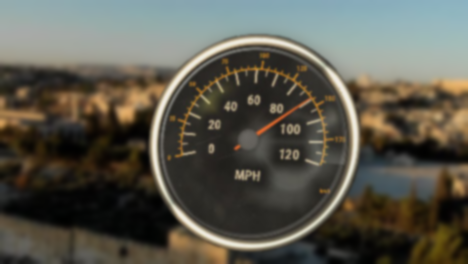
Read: 90,mph
